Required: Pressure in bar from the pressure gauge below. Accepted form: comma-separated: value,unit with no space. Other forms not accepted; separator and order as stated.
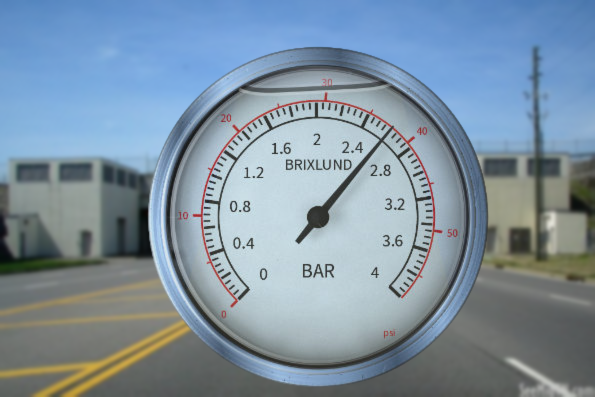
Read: 2.6,bar
